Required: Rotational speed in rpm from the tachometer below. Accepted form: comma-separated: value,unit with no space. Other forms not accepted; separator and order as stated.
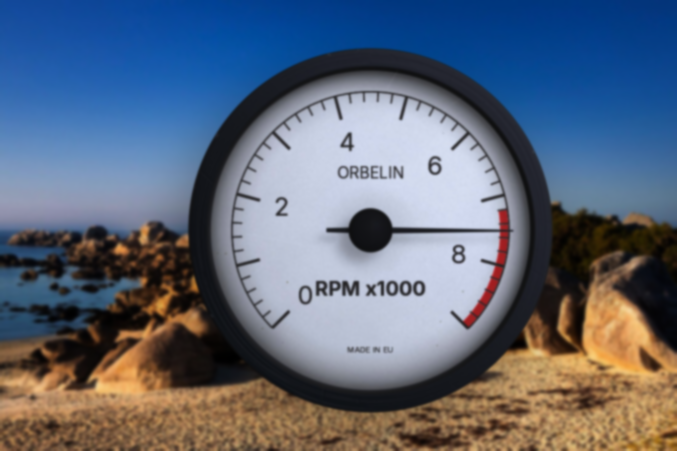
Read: 7500,rpm
